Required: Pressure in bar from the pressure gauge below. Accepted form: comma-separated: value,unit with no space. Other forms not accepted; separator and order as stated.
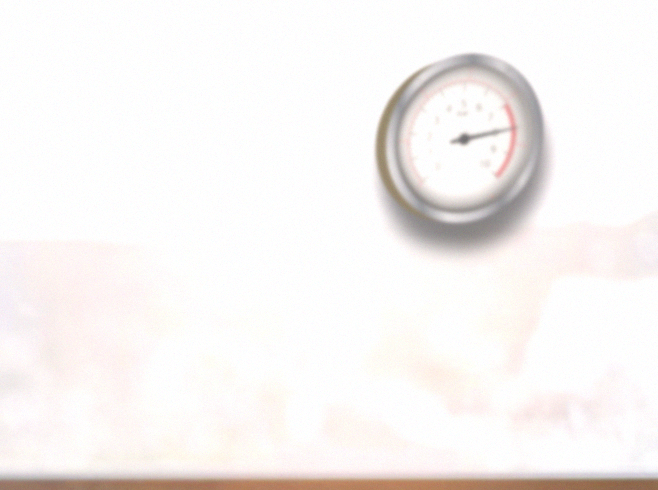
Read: 8,bar
